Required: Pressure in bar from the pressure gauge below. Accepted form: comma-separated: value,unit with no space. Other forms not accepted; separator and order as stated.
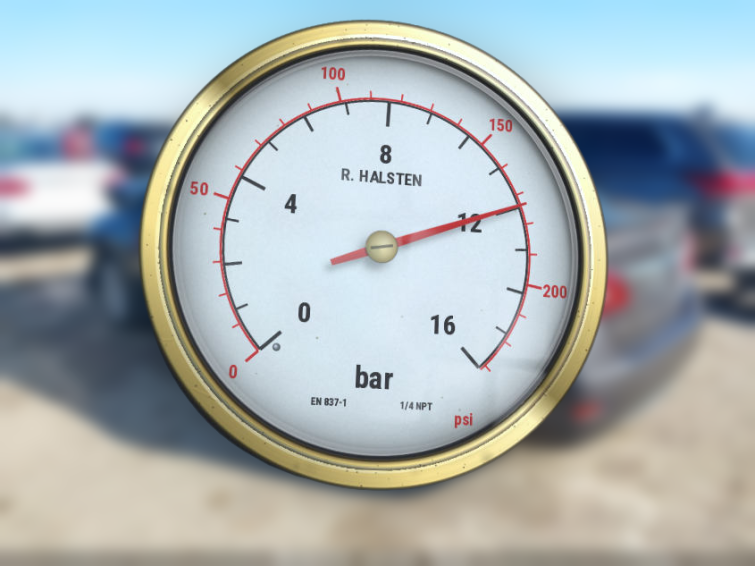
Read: 12,bar
